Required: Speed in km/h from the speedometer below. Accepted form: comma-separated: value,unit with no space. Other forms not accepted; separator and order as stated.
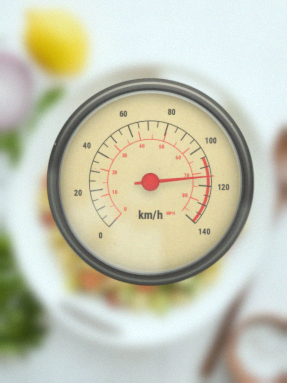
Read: 115,km/h
